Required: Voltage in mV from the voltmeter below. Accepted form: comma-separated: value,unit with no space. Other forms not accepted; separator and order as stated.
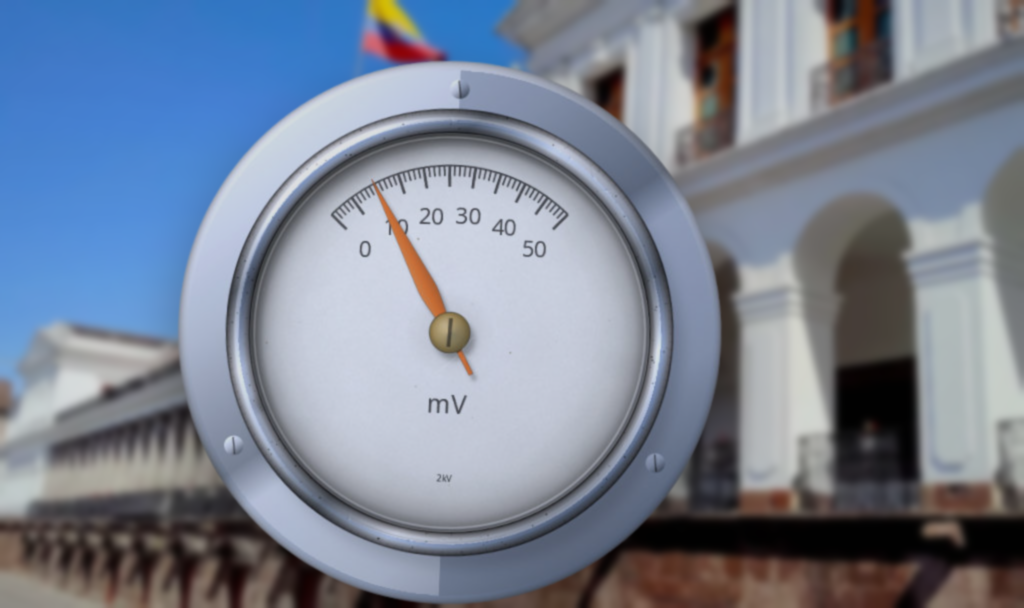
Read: 10,mV
